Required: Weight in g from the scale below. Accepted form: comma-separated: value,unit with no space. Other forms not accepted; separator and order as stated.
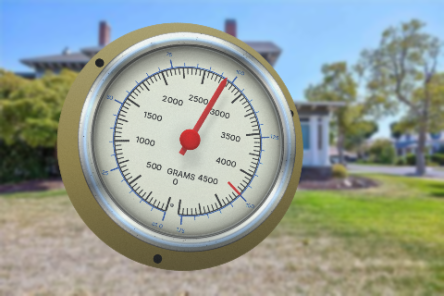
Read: 2750,g
